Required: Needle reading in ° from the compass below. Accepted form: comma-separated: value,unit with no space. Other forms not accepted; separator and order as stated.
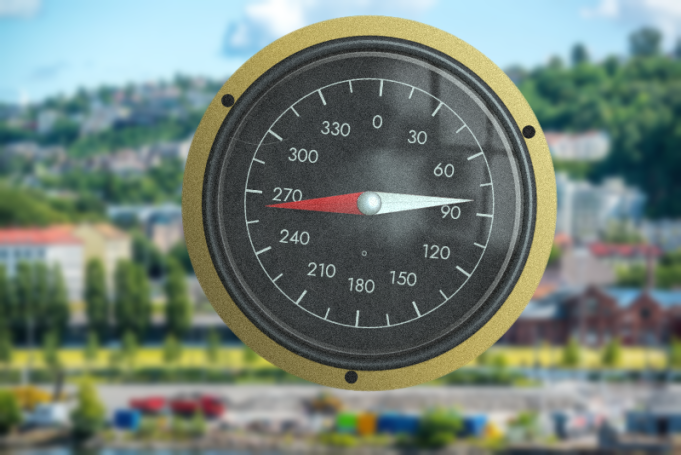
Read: 262.5,°
